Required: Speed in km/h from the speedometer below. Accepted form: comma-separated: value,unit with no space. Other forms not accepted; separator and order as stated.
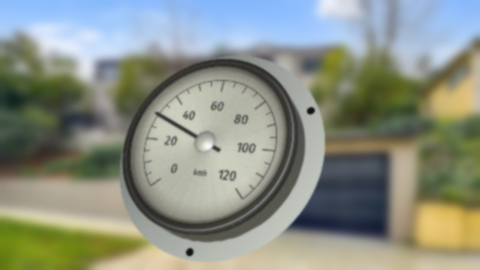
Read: 30,km/h
